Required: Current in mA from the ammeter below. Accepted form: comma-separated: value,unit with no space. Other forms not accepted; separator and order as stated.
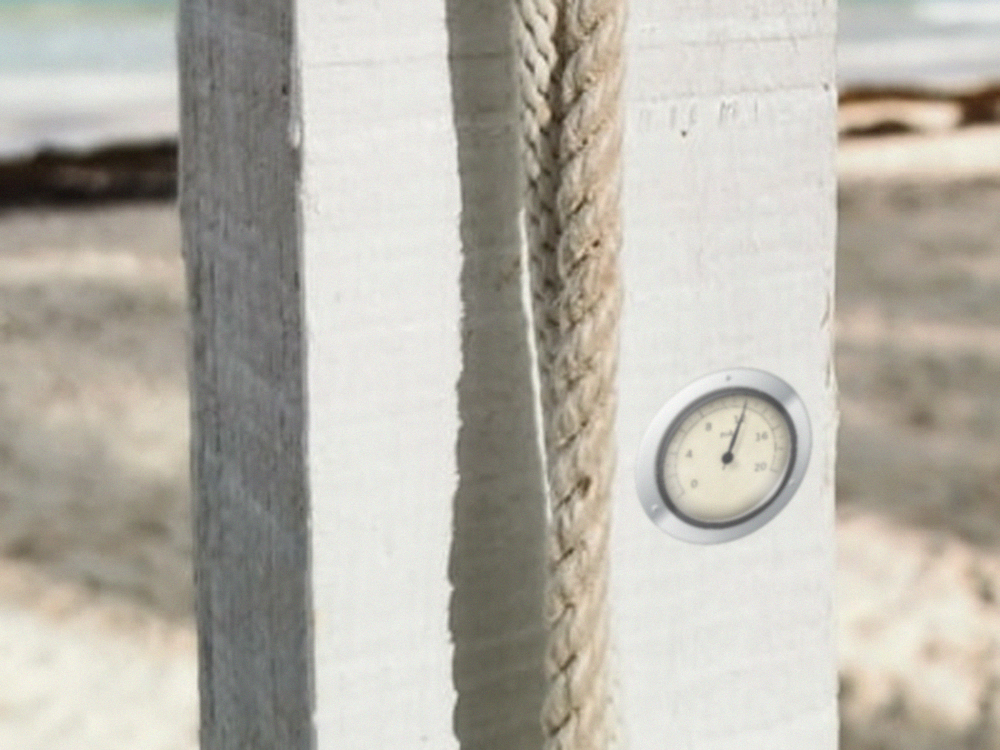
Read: 12,mA
